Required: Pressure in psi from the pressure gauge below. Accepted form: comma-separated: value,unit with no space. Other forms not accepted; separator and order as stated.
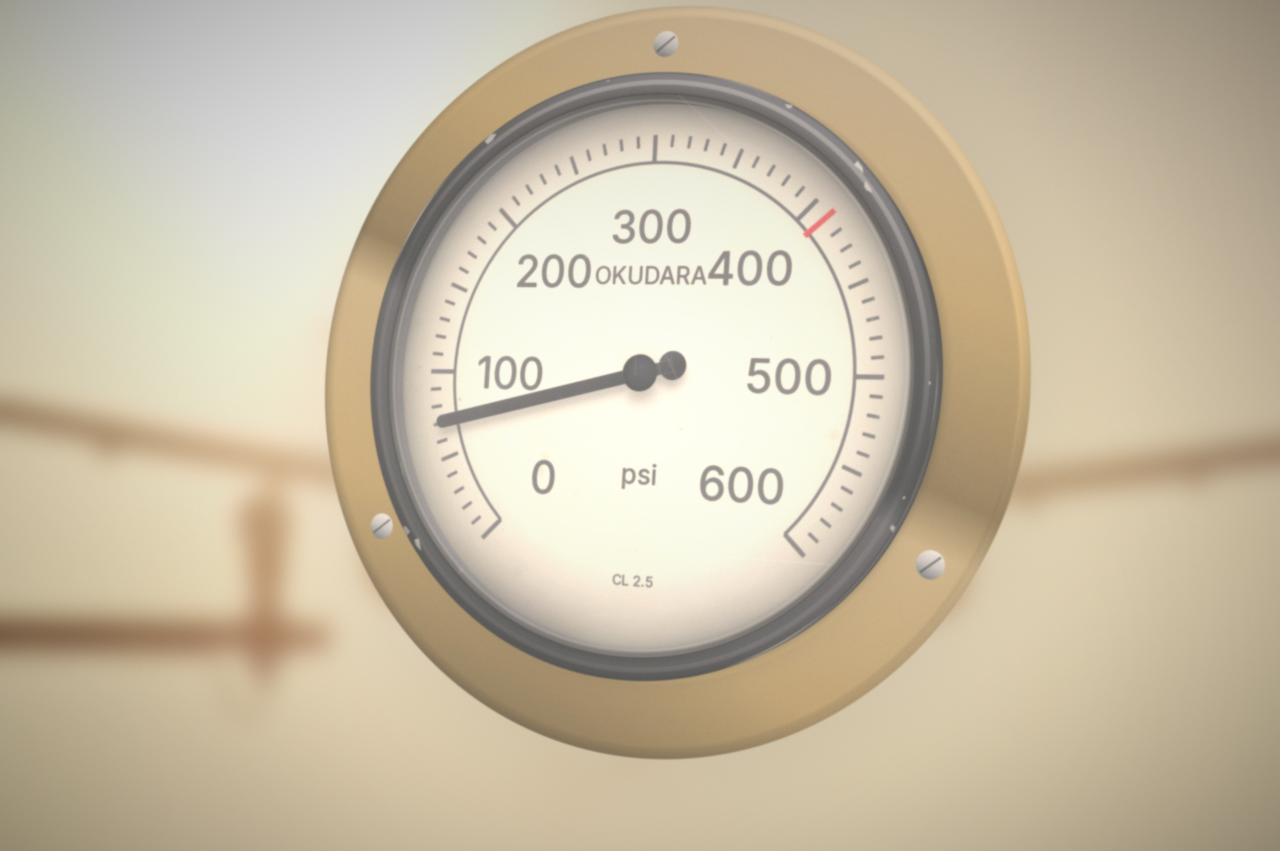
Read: 70,psi
